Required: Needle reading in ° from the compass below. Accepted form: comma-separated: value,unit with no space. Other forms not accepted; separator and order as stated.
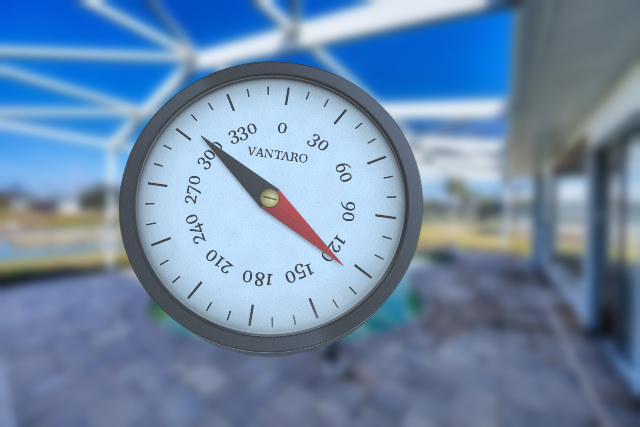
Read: 125,°
